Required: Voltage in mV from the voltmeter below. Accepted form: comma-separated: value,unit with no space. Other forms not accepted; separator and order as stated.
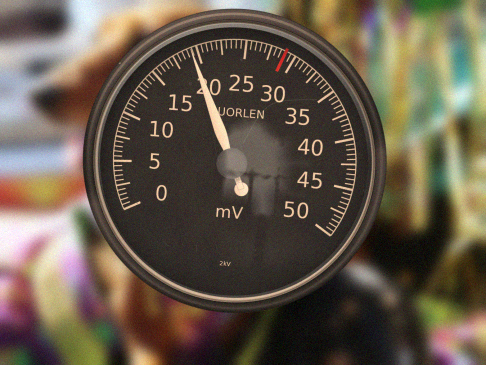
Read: 19.5,mV
